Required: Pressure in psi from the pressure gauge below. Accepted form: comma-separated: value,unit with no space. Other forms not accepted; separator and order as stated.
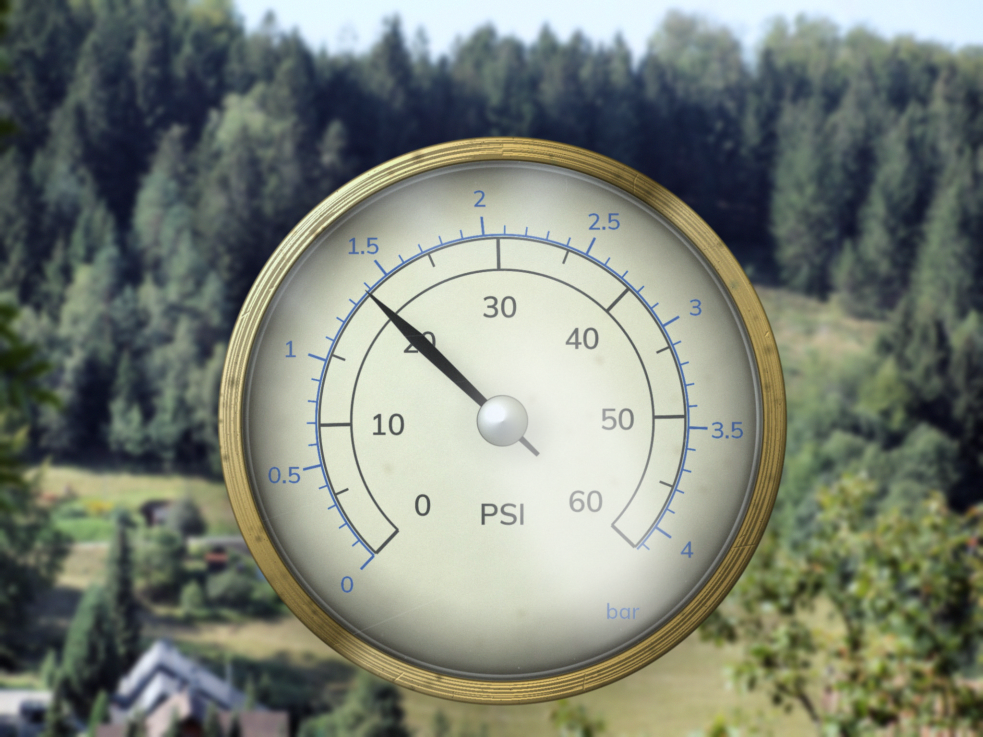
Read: 20,psi
